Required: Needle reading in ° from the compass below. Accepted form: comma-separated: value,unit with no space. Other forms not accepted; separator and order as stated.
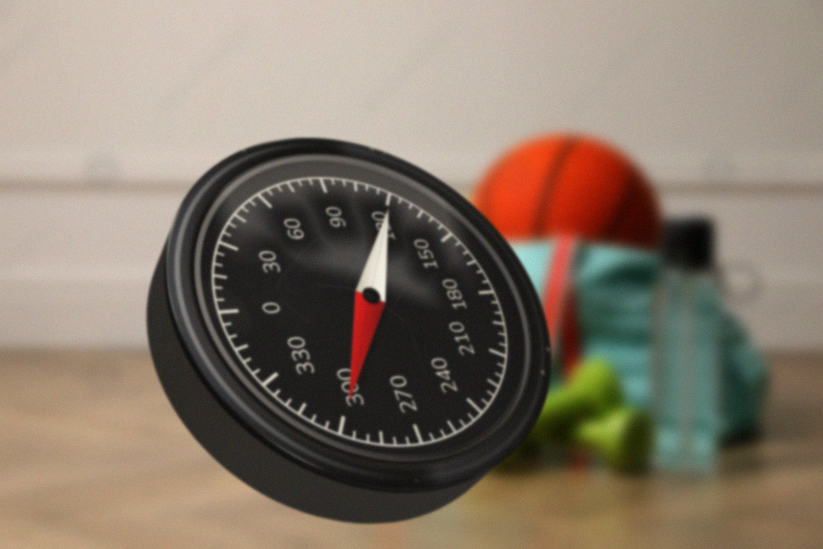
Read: 300,°
